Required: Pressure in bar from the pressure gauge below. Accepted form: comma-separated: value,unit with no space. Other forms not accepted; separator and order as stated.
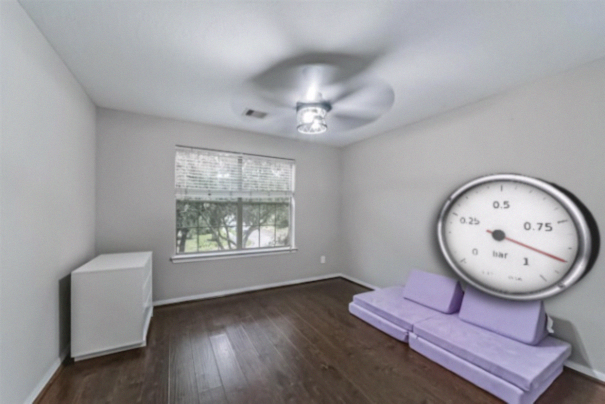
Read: 0.9,bar
